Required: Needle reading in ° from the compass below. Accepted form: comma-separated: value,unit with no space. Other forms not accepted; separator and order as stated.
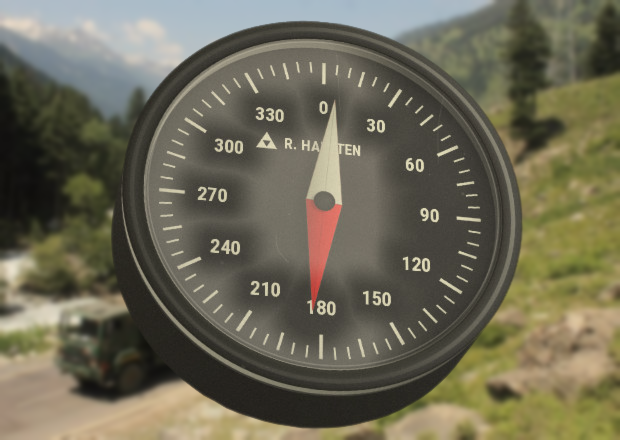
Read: 185,°
